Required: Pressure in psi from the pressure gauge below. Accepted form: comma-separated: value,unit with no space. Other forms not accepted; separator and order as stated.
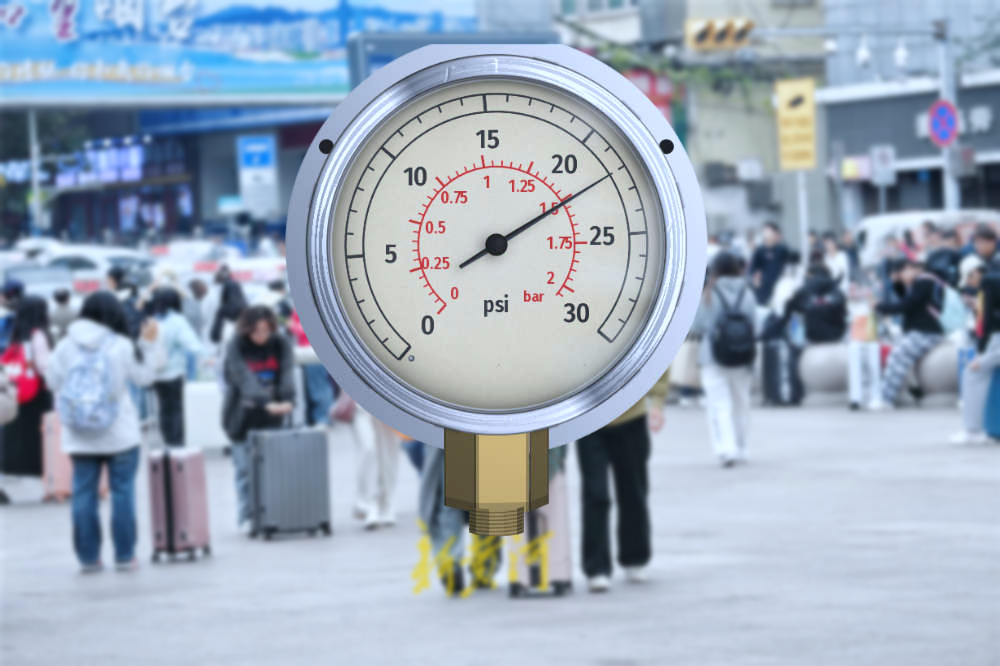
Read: 22,psi
